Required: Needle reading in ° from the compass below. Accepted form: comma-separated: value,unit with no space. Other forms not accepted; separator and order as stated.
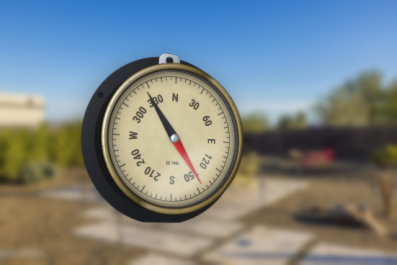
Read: 145,°
